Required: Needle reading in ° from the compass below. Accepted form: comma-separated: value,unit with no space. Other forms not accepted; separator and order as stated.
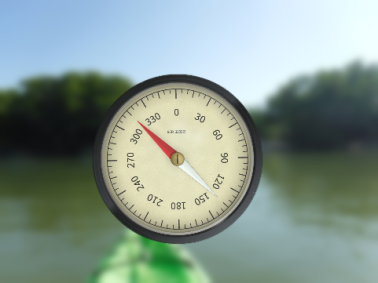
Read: 315,°
